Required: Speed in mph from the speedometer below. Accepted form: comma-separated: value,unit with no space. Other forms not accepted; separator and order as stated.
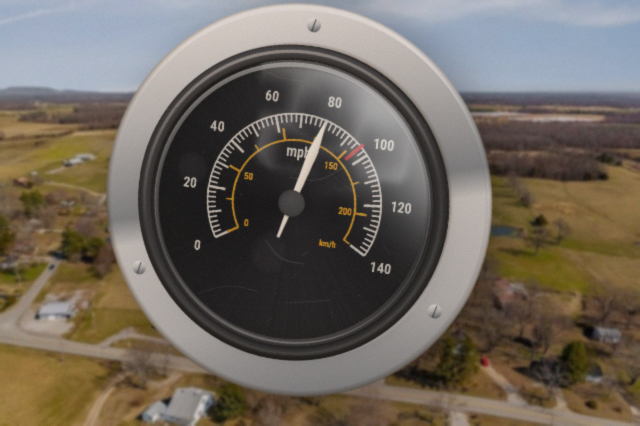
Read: 80,mph
